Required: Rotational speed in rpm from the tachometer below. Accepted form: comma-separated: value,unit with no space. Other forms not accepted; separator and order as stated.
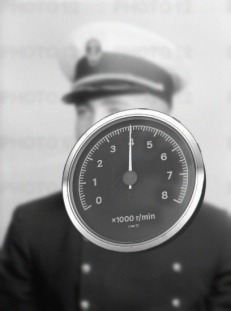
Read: 4000,rpm
